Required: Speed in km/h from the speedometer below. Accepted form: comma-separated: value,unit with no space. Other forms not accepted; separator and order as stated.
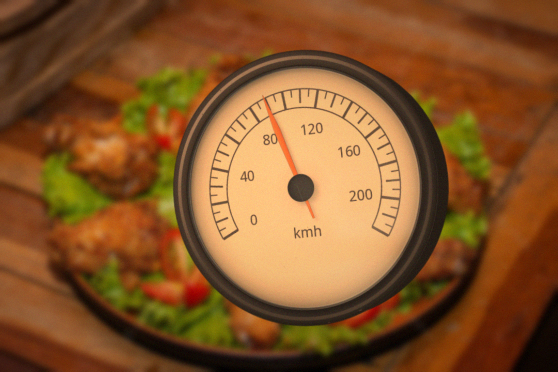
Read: 90,km/h
